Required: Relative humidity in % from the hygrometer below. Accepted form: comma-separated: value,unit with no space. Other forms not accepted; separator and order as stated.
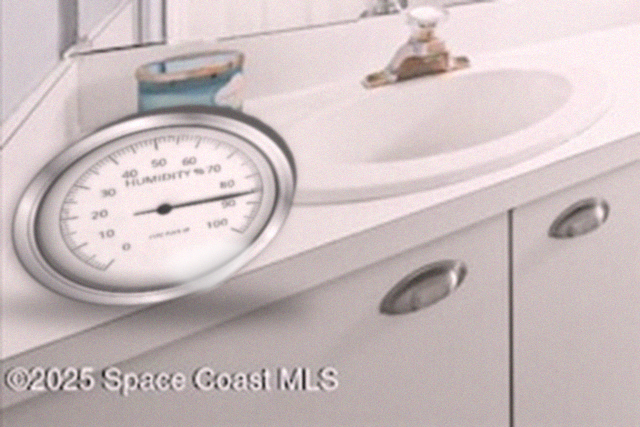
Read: 85,%
